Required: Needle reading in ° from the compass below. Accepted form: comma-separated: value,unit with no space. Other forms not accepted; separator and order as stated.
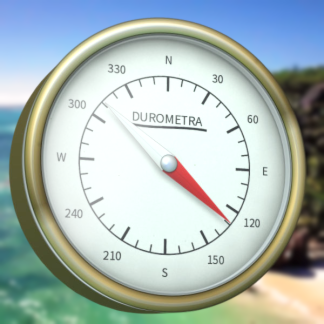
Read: 130,°
